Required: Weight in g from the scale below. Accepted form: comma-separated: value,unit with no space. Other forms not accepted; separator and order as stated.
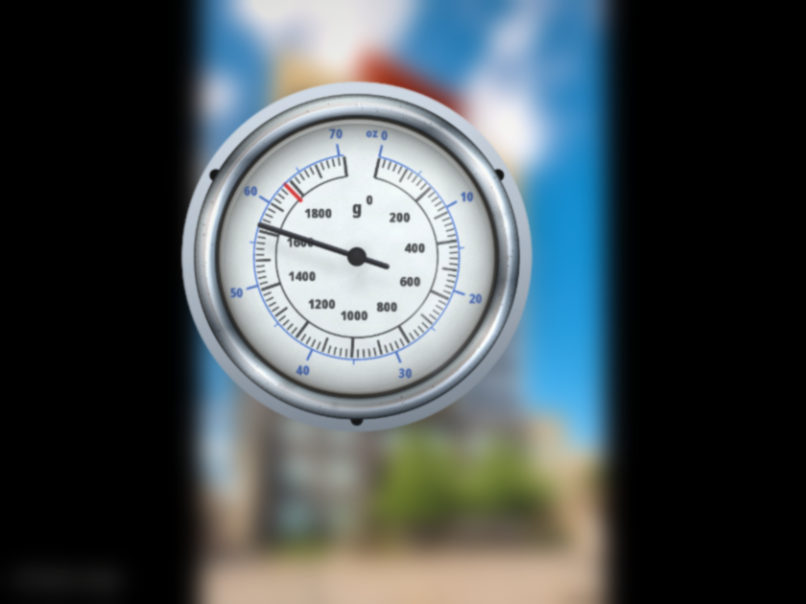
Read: 1620,g
